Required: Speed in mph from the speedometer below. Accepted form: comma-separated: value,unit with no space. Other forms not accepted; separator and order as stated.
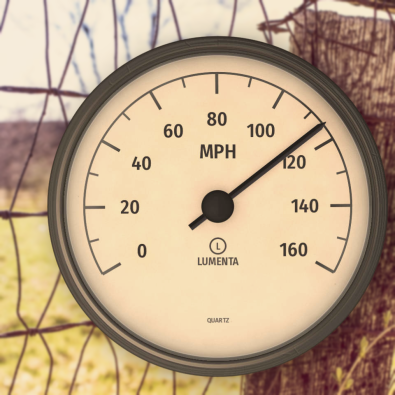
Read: 115,mph
